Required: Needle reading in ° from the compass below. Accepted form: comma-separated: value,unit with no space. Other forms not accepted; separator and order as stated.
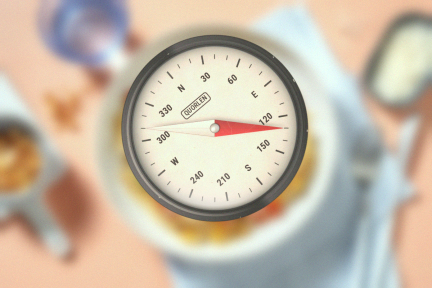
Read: 130,°
